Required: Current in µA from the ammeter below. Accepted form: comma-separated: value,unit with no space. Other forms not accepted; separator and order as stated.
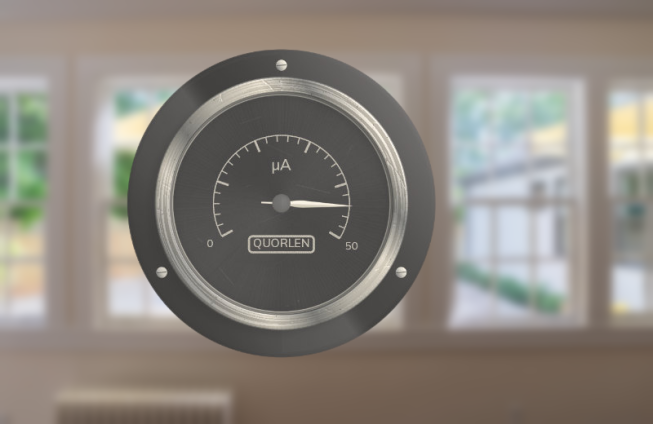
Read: 44,µA
